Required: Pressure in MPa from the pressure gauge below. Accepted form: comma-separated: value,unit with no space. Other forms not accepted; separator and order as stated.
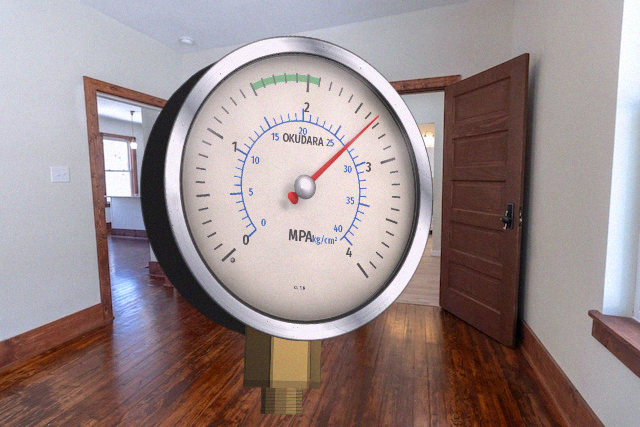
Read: 2.65,MPa
